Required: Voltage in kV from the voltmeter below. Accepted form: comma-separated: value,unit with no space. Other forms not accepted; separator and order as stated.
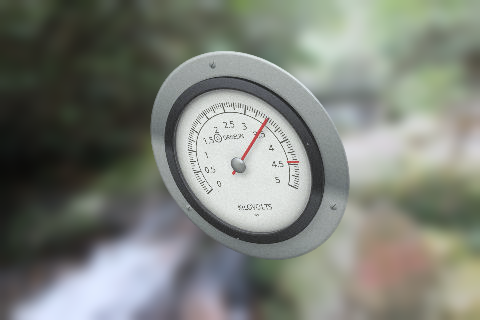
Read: 3.5,kV
